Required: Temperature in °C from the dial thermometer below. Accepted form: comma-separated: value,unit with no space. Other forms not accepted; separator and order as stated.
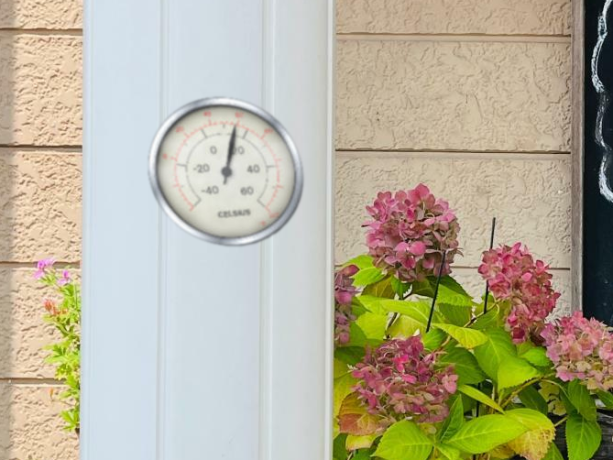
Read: 15,°C
